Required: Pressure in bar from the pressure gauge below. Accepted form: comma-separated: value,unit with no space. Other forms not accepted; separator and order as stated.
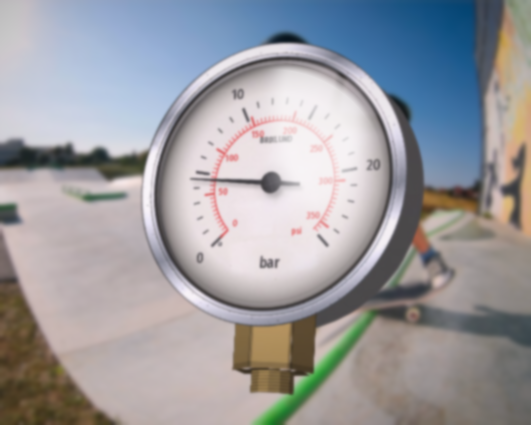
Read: 4.5,bar
